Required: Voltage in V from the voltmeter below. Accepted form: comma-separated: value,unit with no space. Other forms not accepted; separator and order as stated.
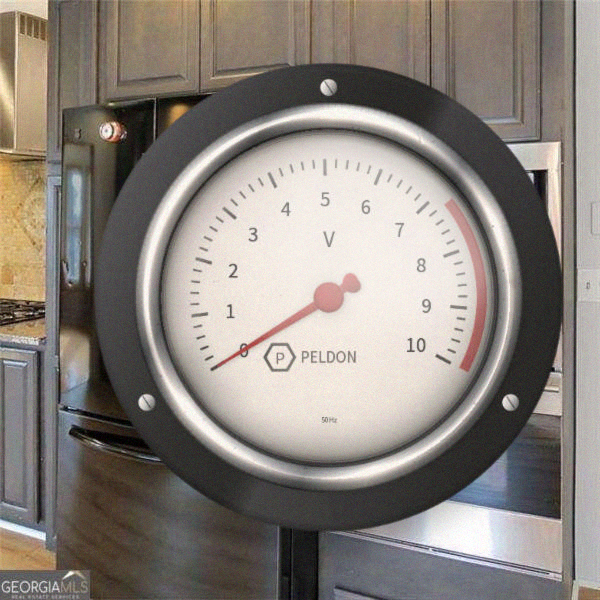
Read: 0,V
